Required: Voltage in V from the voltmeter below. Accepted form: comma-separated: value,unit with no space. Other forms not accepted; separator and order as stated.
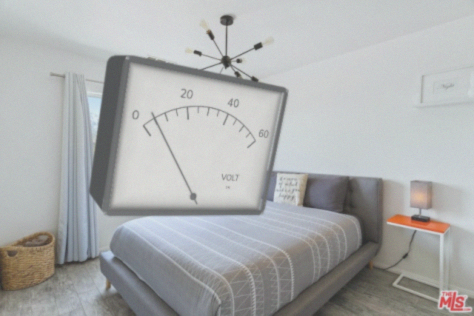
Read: 5,V
